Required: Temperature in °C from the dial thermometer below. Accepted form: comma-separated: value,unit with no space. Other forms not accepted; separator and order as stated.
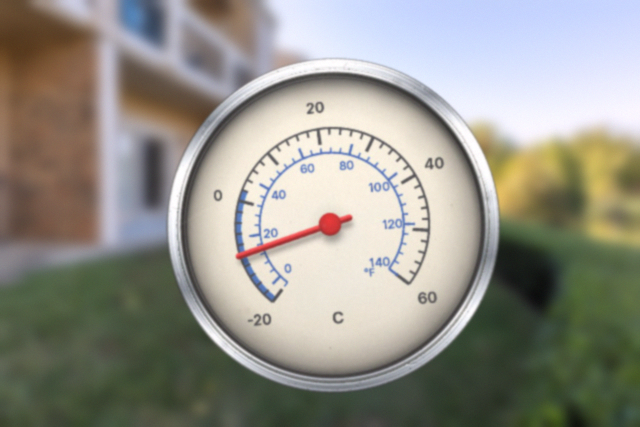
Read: -10,°C
